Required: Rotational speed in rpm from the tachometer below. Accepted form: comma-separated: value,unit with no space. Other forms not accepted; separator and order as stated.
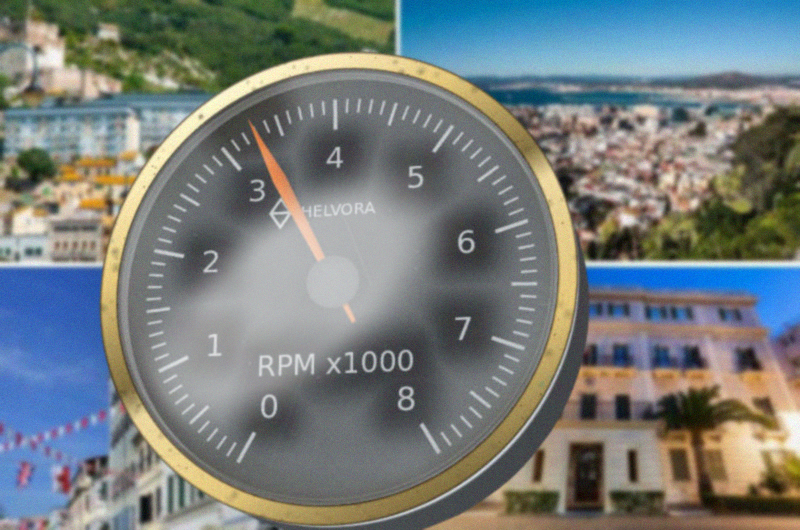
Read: 3300,rpm
